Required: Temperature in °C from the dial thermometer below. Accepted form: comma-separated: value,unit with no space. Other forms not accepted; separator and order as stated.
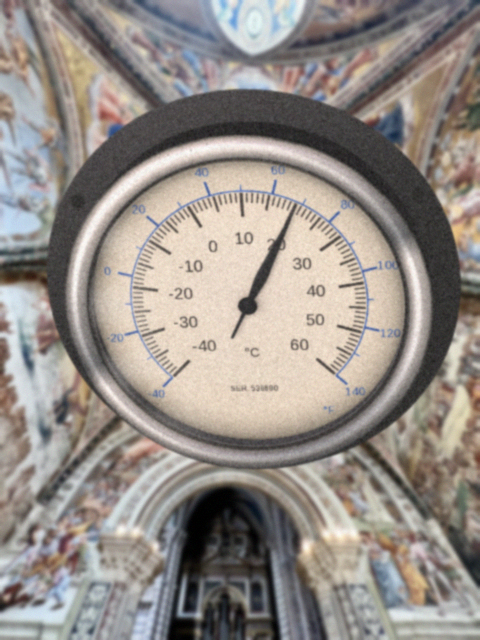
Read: 20,°C
